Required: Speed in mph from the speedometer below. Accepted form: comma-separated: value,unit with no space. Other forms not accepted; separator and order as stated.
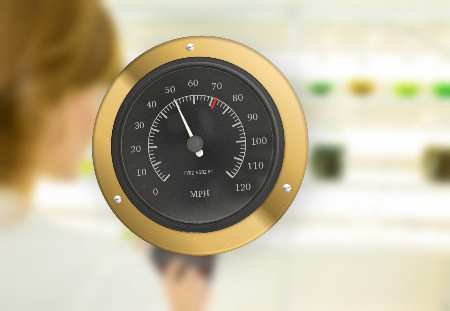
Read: 50,mph
